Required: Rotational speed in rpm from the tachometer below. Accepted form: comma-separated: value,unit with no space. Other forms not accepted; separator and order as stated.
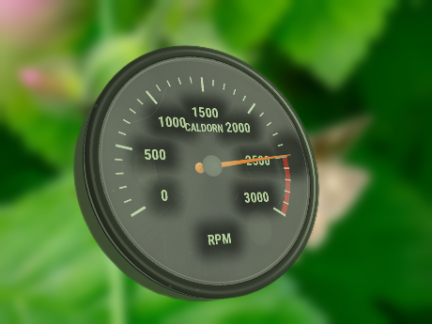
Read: 2500,rpm
